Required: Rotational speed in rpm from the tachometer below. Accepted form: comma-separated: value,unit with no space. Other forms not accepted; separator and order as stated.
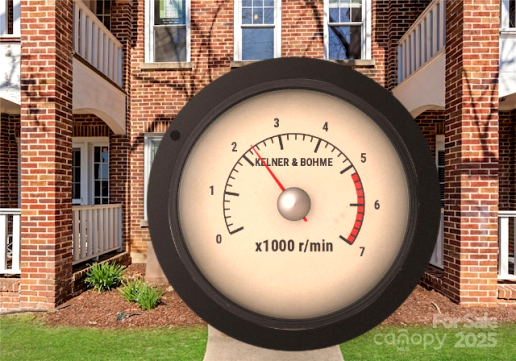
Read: 2300,rpm
